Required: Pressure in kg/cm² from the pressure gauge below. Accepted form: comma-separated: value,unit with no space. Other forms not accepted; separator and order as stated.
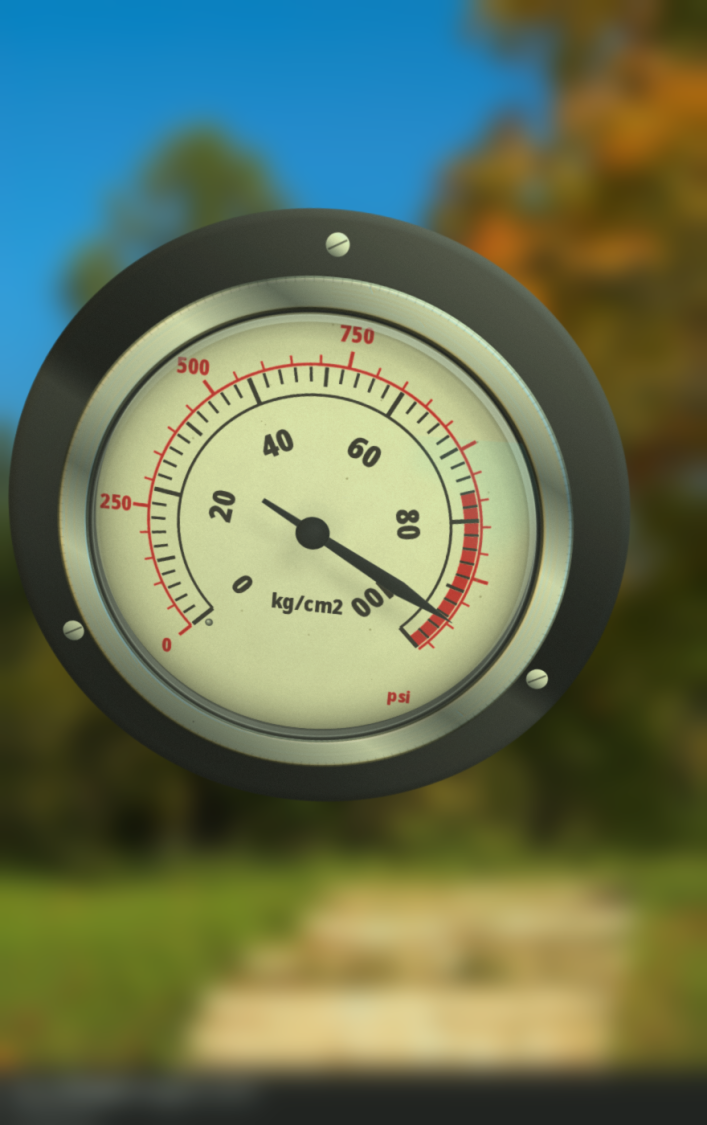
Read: 94,kg/cm²
